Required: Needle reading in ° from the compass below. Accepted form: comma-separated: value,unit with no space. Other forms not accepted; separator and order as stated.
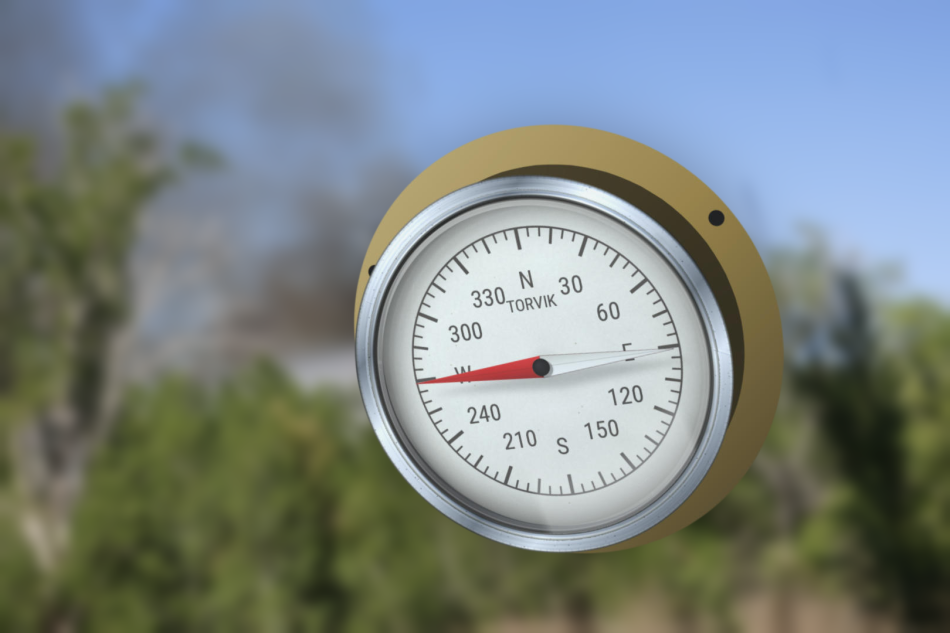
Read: 270,°
